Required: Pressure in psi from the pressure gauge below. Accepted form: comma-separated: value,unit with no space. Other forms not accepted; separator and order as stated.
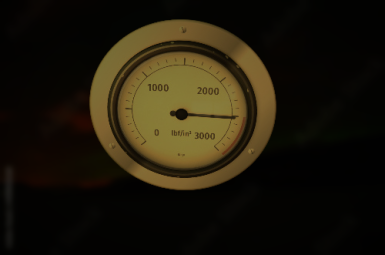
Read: 2500,psi
